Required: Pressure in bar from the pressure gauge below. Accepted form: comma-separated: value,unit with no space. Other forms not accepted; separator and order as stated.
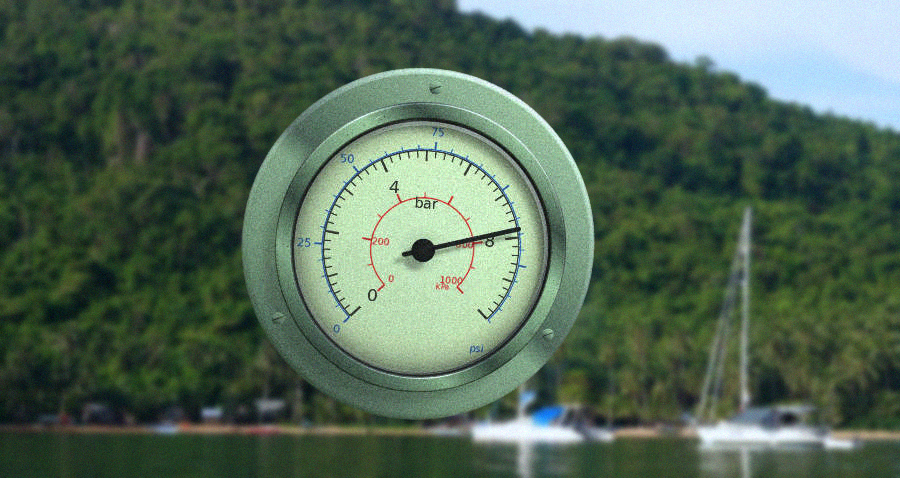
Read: 7.8,bar
